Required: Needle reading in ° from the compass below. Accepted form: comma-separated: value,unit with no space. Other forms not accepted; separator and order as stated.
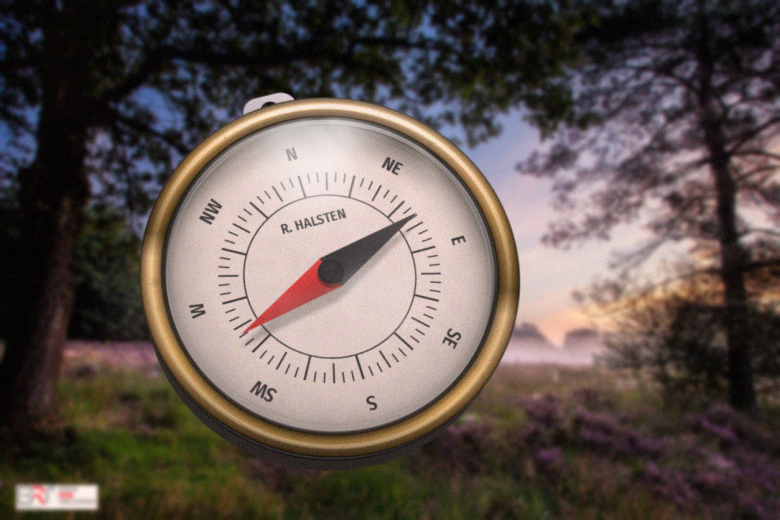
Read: 250,°
